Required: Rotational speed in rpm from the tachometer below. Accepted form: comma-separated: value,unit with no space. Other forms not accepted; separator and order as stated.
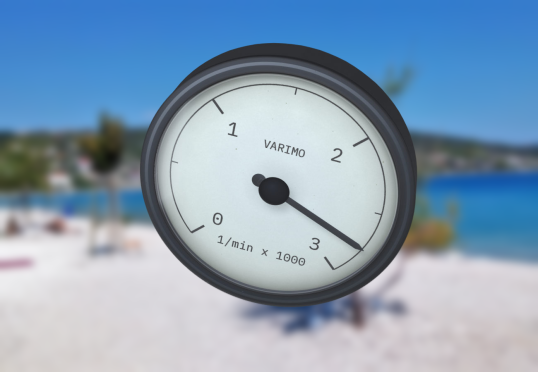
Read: 2750,rpm
